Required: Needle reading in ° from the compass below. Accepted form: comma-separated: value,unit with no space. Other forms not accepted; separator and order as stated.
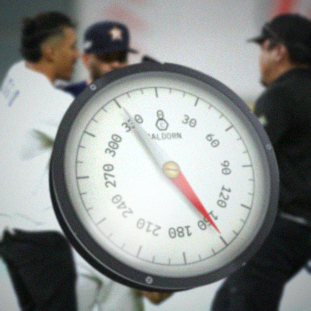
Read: 150,°
